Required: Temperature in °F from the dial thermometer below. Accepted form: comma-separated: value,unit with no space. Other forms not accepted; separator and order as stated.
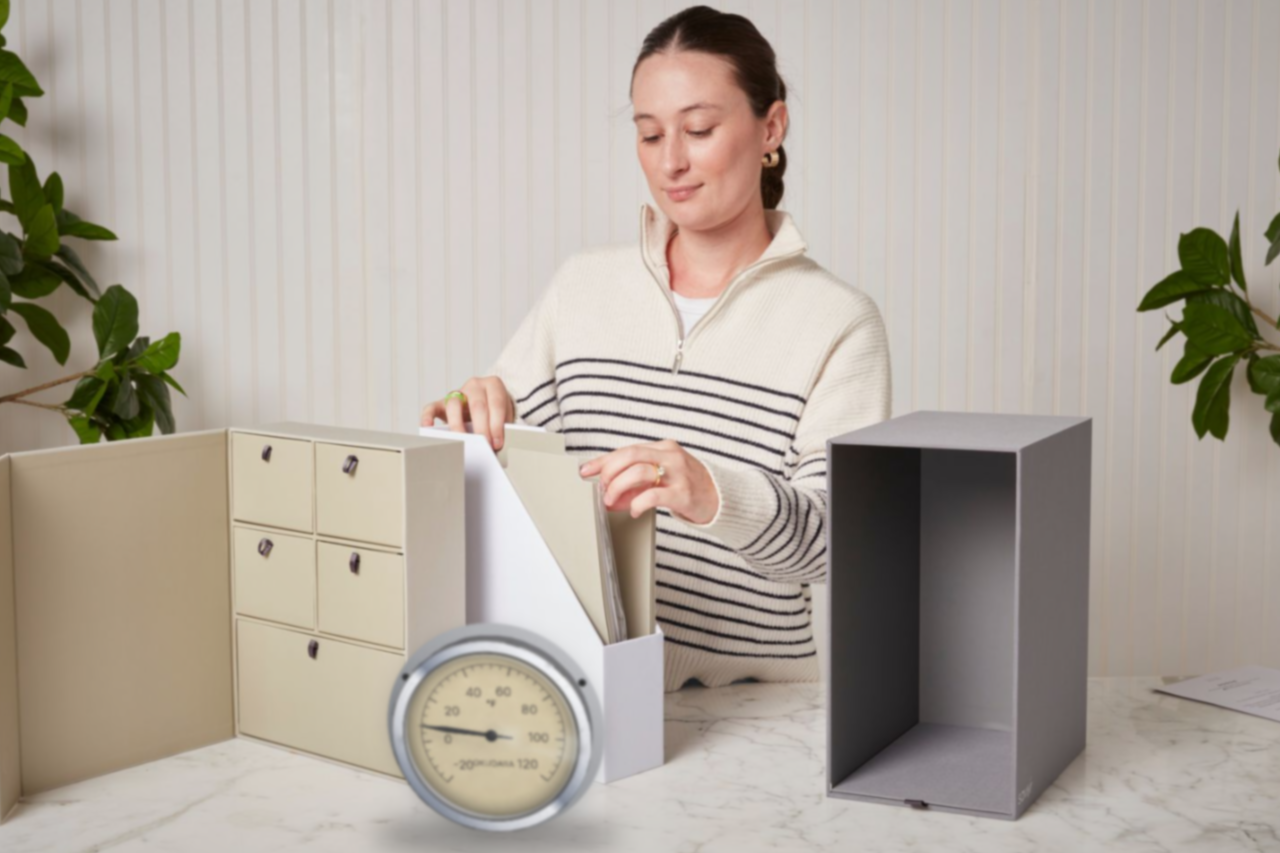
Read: 8,°F
